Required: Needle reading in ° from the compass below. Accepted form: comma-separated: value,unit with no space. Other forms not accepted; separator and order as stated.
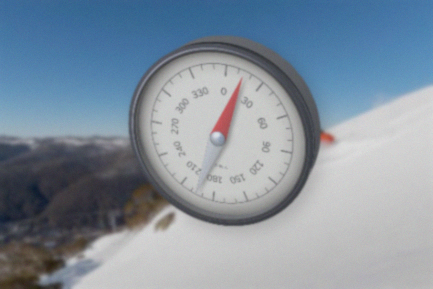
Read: 15,°
